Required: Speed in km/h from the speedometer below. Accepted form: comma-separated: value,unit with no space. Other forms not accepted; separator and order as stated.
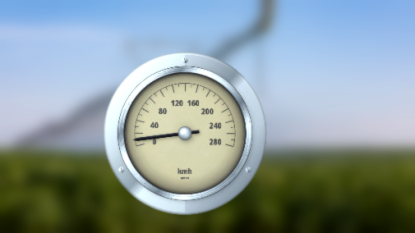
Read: 10,km/h
